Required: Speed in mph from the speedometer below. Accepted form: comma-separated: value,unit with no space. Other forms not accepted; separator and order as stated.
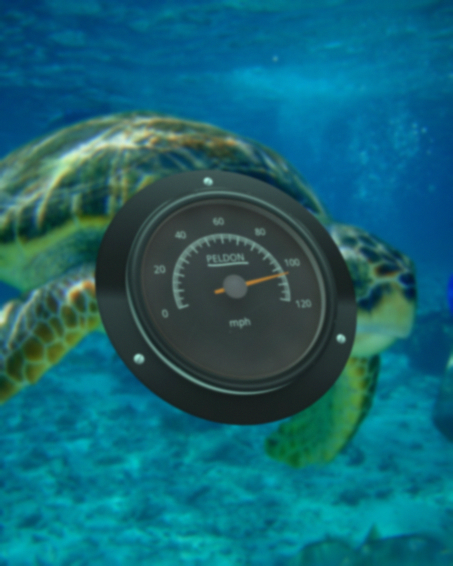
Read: 105,mph
